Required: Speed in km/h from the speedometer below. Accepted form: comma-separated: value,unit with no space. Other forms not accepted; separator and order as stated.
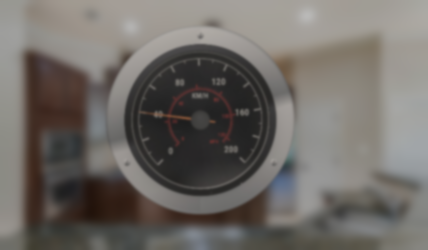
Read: 40,km/h
